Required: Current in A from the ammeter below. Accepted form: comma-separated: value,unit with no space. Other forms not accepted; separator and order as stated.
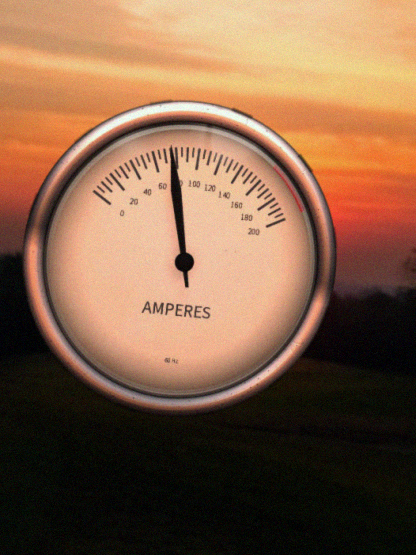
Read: 75,A
